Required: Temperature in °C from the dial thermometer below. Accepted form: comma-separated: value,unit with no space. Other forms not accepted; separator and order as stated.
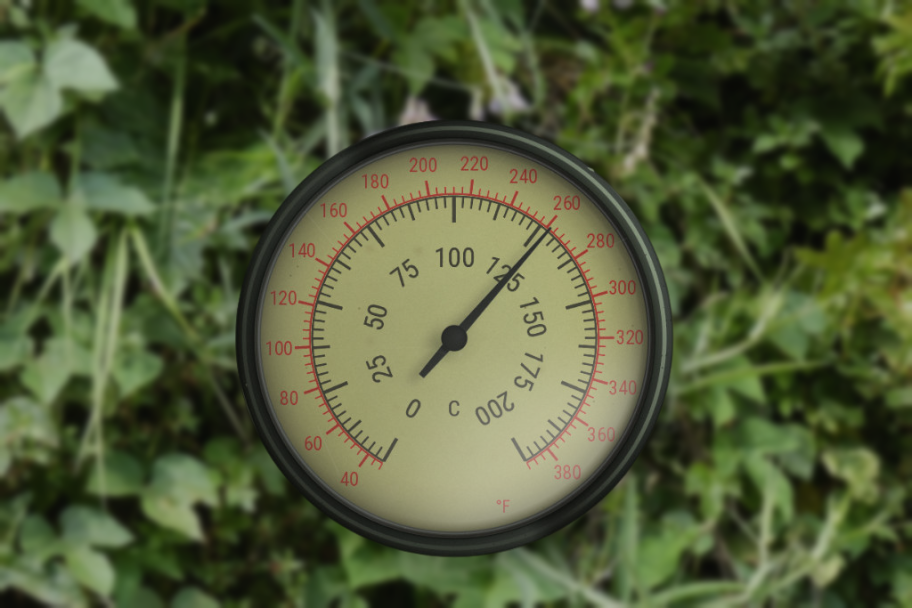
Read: 127.5,°C
